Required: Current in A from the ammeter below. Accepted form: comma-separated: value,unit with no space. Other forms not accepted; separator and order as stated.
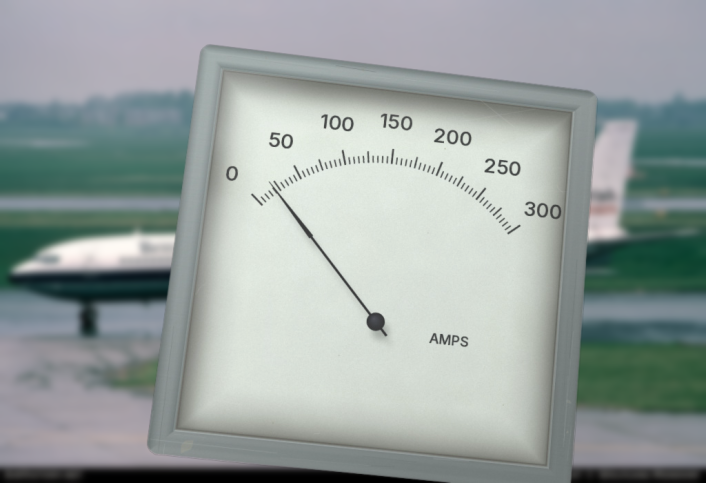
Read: 20,A
